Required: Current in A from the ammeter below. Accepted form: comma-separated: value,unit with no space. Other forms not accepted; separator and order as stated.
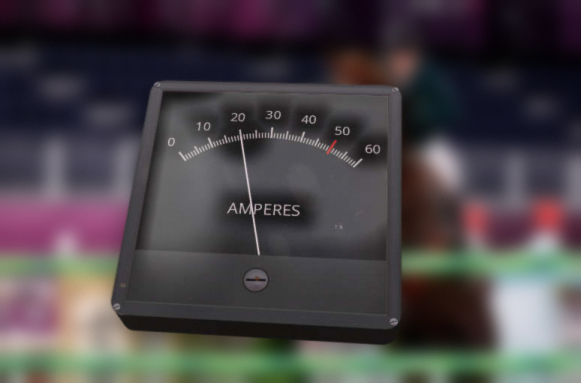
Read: 20,A
